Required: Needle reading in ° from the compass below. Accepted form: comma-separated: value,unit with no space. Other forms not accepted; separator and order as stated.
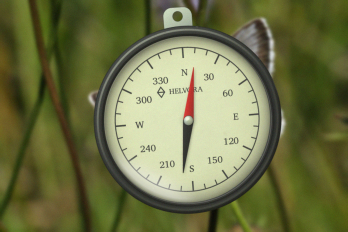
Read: 10,°
